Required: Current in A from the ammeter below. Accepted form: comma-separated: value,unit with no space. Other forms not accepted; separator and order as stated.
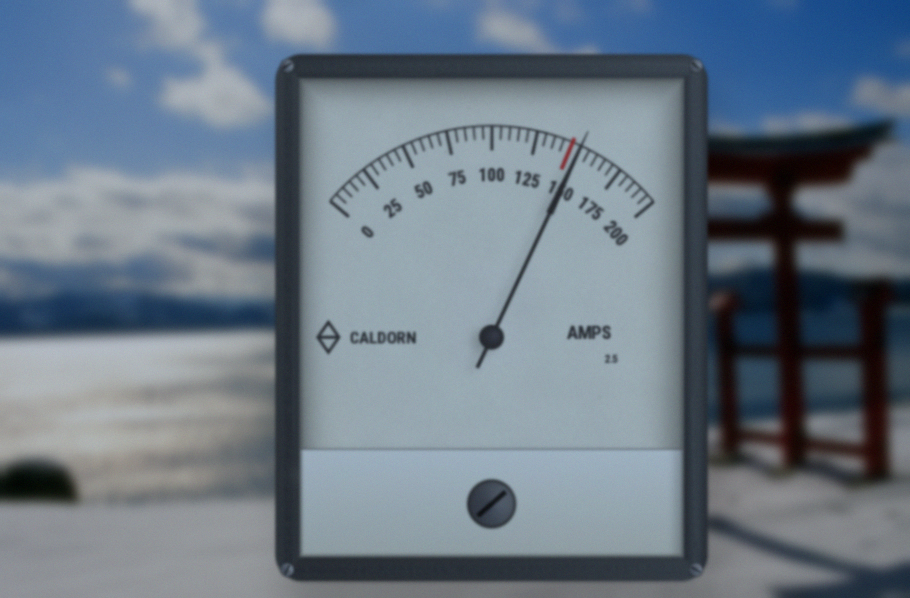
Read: 150,A
